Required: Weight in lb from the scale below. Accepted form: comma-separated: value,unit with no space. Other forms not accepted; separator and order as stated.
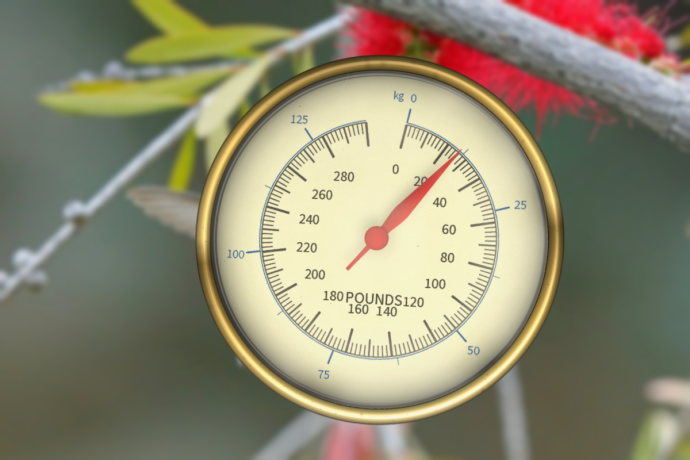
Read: 26,lb
